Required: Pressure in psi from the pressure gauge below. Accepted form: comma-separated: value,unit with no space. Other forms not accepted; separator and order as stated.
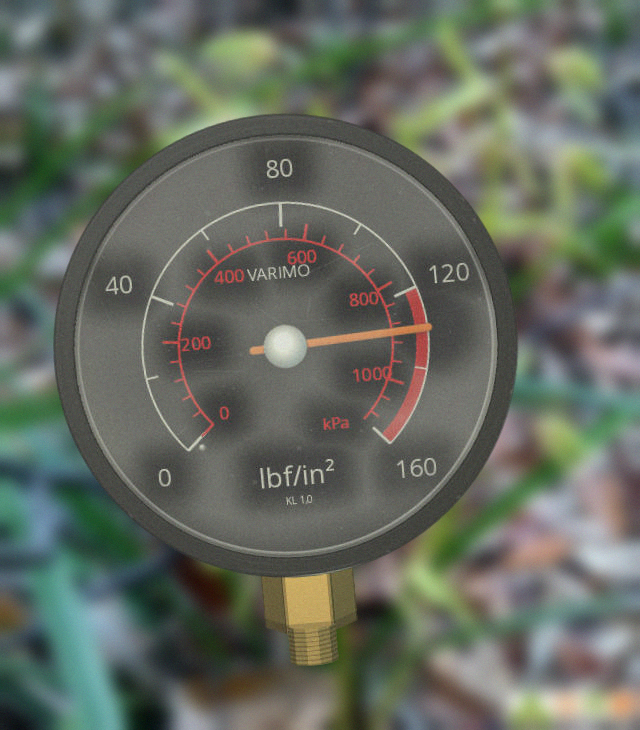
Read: 130,psi
